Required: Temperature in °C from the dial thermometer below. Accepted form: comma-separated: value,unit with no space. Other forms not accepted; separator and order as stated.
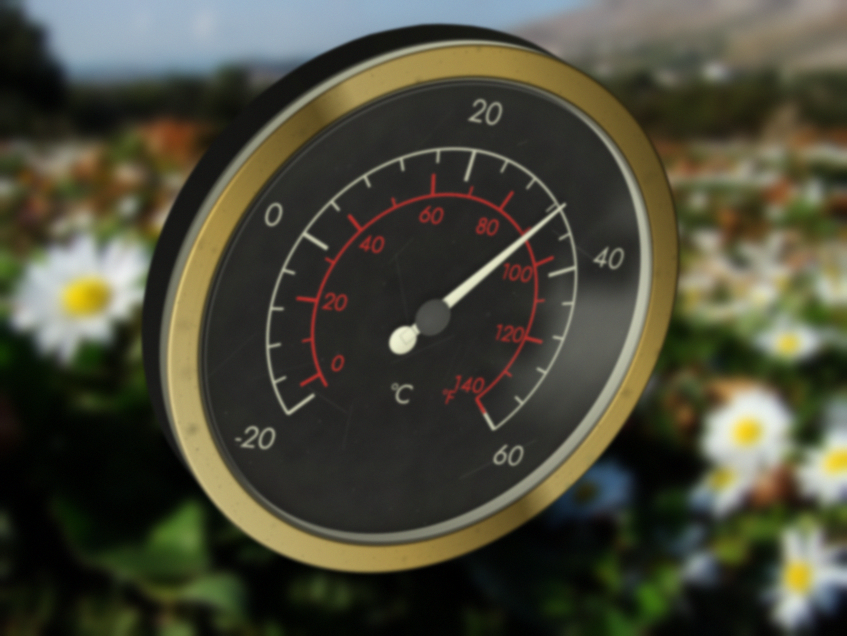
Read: 32,°C
